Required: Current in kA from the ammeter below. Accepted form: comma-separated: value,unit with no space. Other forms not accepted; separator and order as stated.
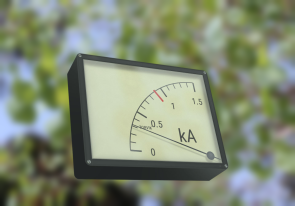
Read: 0.3,kA
